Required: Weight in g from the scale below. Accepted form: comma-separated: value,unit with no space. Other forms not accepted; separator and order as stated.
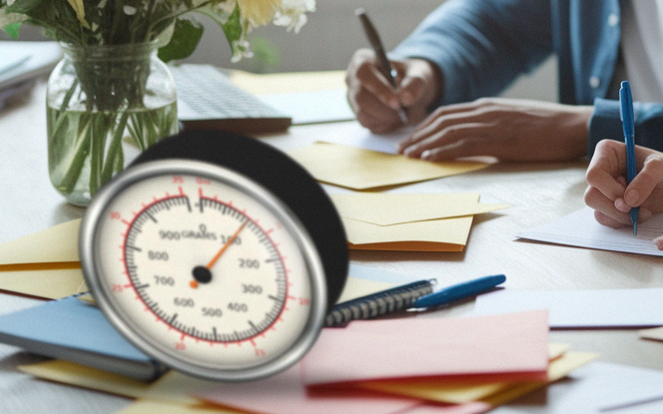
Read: 100,g
